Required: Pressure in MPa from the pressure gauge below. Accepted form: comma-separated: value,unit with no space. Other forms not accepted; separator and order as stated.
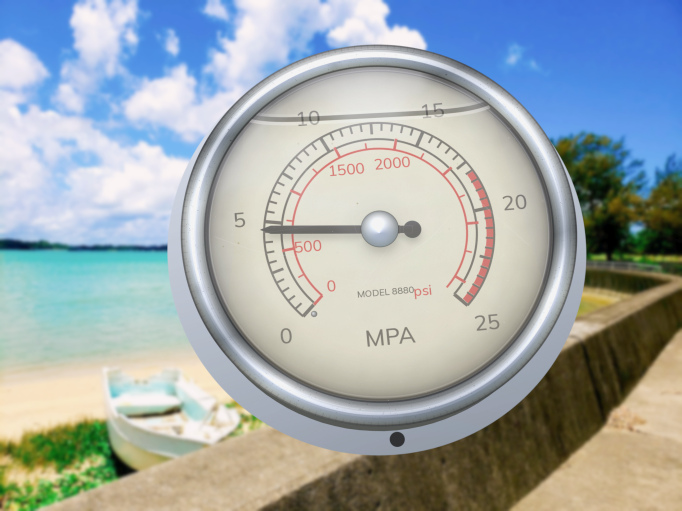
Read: 4.5,MPa
